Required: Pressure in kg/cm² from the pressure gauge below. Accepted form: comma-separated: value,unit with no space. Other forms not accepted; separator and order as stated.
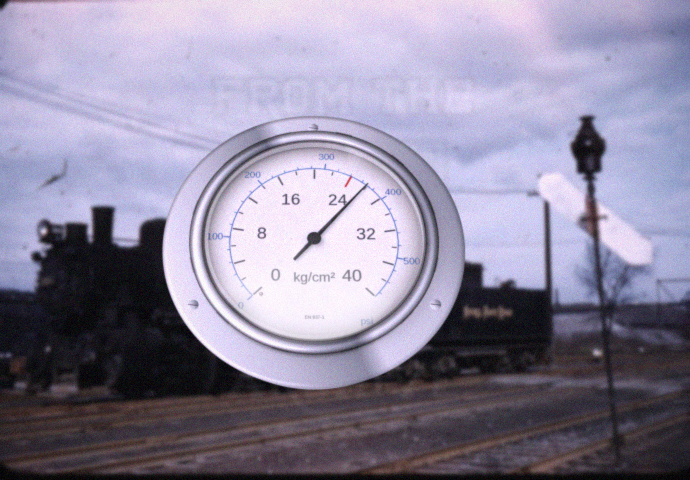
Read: 26,kg/cm²
